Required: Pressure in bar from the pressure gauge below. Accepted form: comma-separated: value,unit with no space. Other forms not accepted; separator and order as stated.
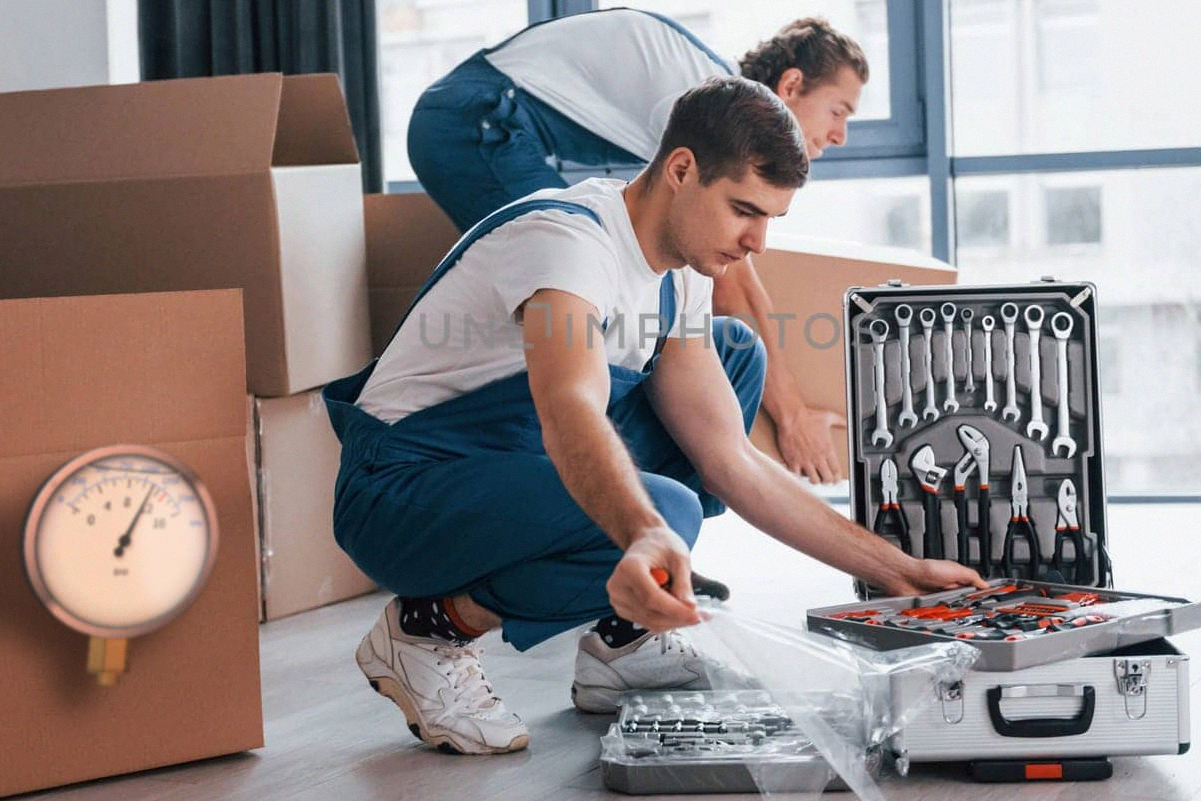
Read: 11,bar
